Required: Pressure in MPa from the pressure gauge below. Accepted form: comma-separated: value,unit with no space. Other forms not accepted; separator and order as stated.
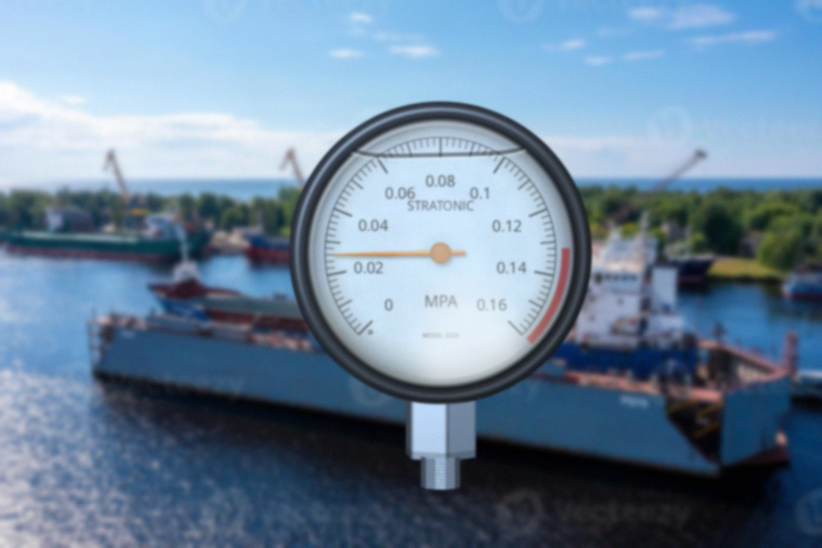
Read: 0.026,MPa
